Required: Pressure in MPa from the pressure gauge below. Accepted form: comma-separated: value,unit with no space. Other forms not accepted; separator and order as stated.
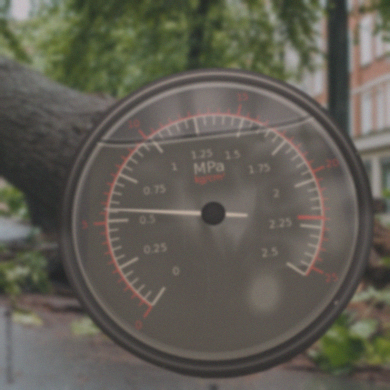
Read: 0.55,MPa
